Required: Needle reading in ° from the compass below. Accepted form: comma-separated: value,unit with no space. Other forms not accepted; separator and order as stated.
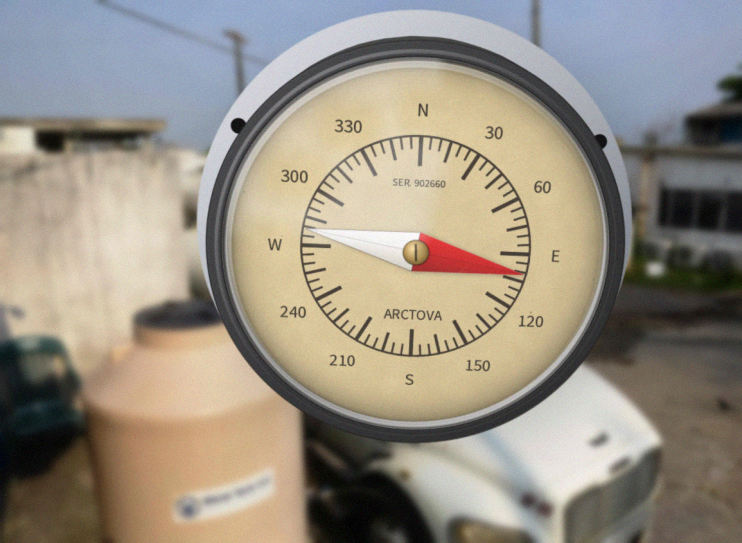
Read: 100,°
